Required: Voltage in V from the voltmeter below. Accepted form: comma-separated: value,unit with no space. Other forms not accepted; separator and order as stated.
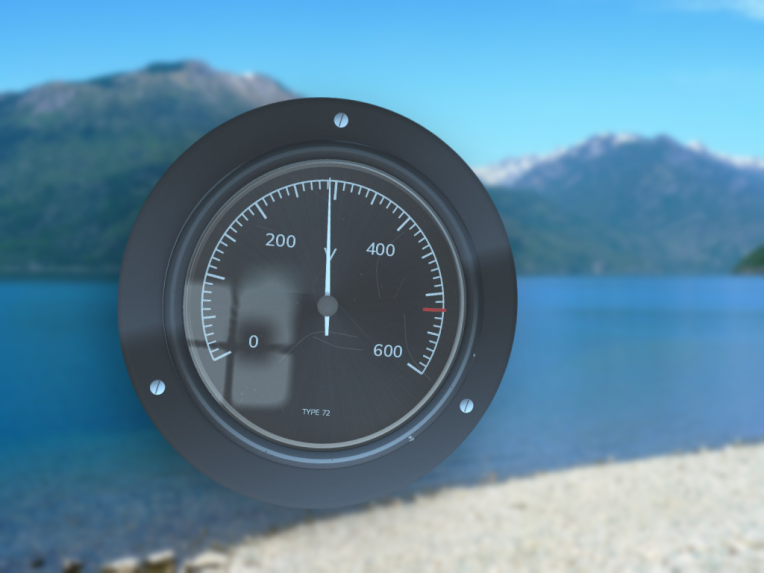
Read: 290,V
